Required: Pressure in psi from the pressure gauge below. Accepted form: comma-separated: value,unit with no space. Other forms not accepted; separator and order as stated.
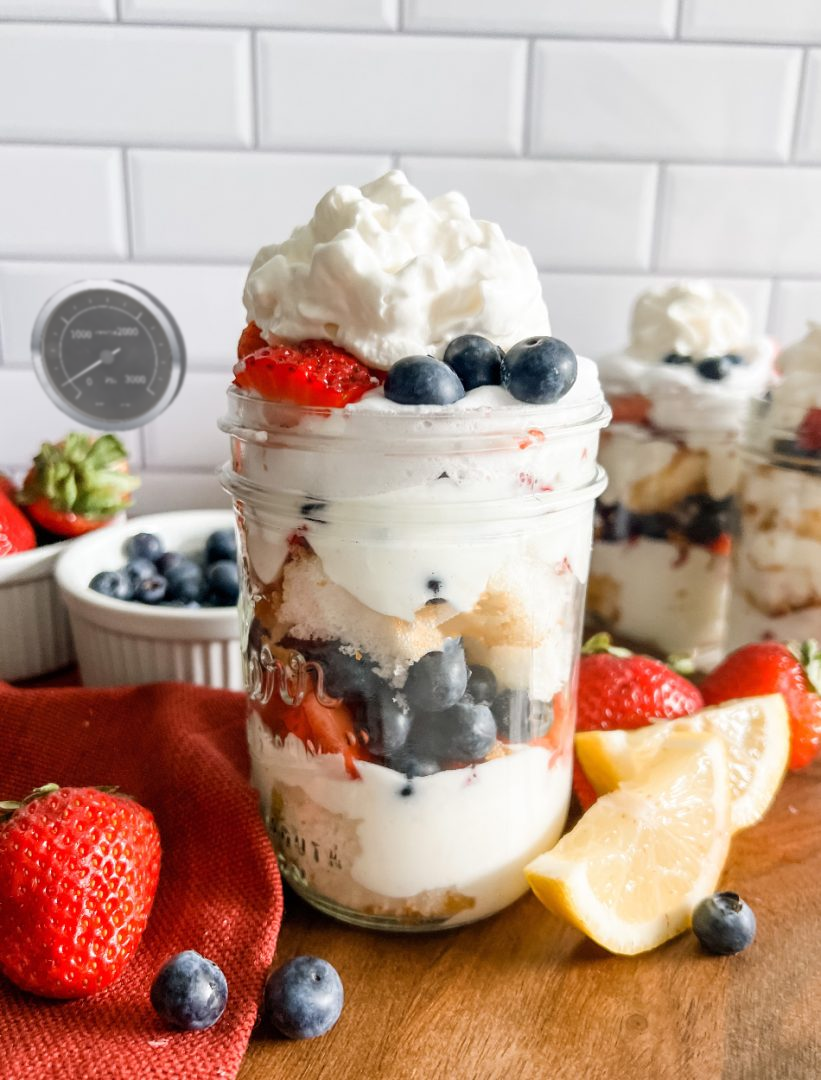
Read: 200,psi
